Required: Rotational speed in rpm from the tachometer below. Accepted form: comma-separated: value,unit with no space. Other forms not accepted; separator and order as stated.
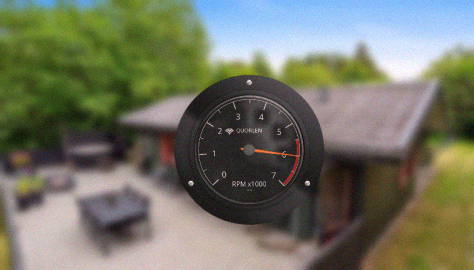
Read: 6000,rpm
